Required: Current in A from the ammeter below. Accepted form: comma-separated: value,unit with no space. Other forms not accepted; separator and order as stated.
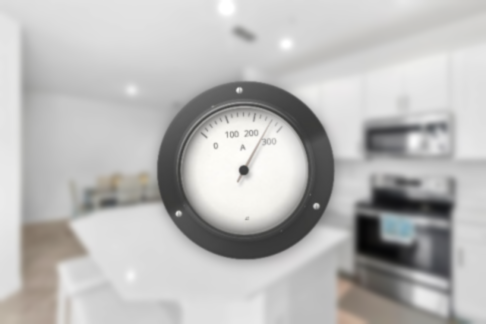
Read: 260,A
